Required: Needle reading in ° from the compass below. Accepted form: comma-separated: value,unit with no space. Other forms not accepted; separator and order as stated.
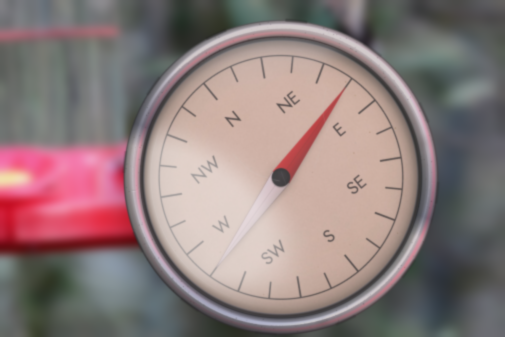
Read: 75,°
